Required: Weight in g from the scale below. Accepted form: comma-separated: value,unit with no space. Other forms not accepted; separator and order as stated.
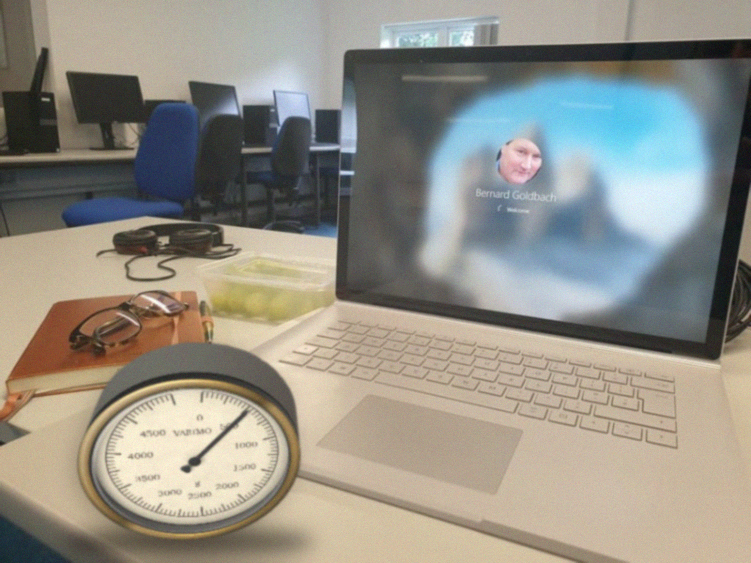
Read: 500,g
